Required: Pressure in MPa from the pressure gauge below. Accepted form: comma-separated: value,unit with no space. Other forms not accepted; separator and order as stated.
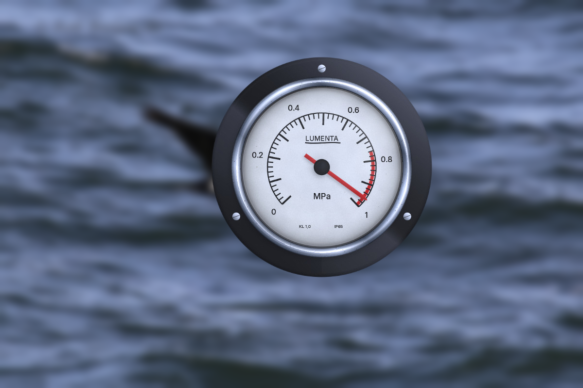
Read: 0.96,MPa
